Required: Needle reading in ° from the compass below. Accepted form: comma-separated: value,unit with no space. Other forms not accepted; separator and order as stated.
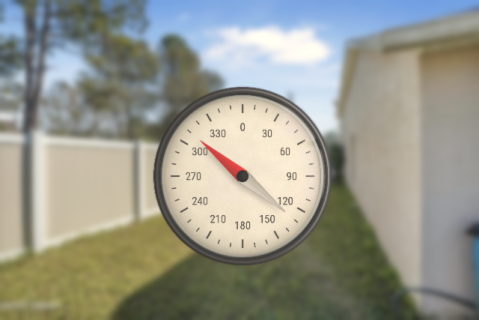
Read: 310,°
